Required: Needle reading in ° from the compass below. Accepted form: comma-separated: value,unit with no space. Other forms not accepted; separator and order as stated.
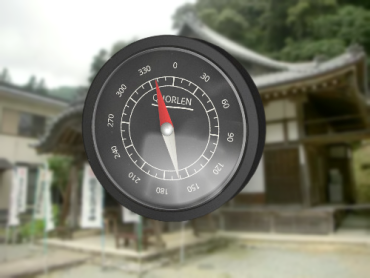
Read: 340,°
